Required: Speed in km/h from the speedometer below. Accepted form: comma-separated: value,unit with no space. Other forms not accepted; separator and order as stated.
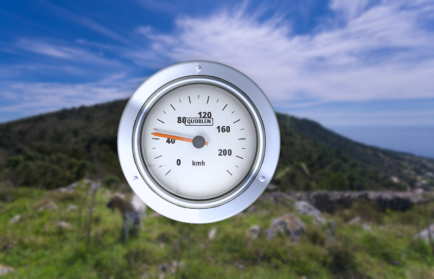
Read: 45,km/h
